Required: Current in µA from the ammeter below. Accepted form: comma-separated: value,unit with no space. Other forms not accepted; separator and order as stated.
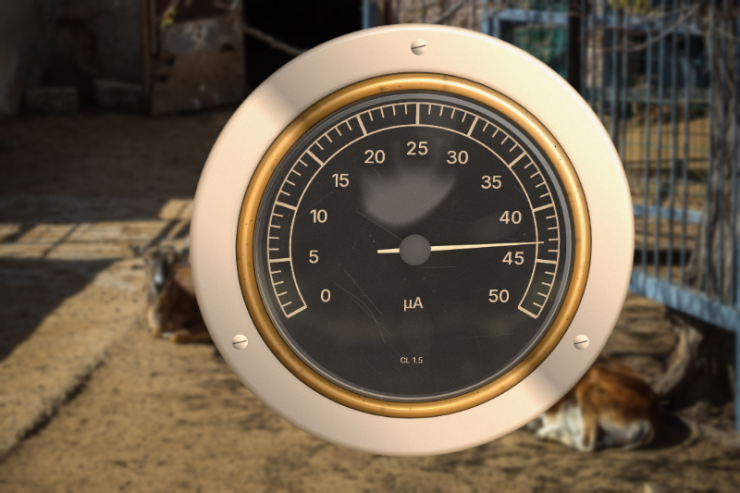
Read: 43,µA
